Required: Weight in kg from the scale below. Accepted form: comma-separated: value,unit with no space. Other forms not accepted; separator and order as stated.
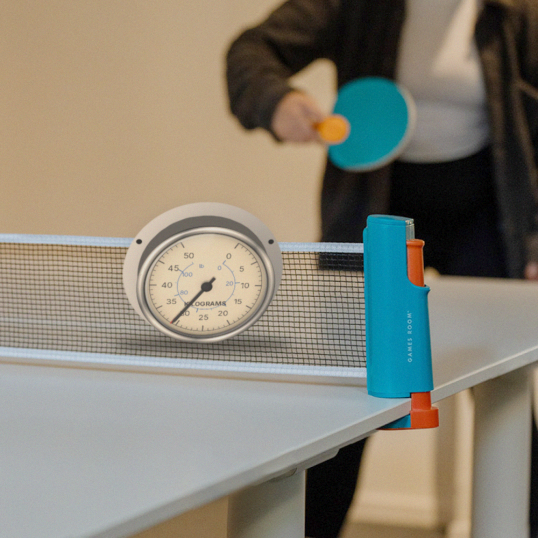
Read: 31,kg
